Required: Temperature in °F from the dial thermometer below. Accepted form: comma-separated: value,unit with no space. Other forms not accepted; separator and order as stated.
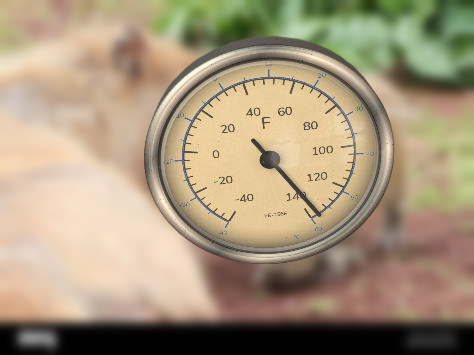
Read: 136,°F
